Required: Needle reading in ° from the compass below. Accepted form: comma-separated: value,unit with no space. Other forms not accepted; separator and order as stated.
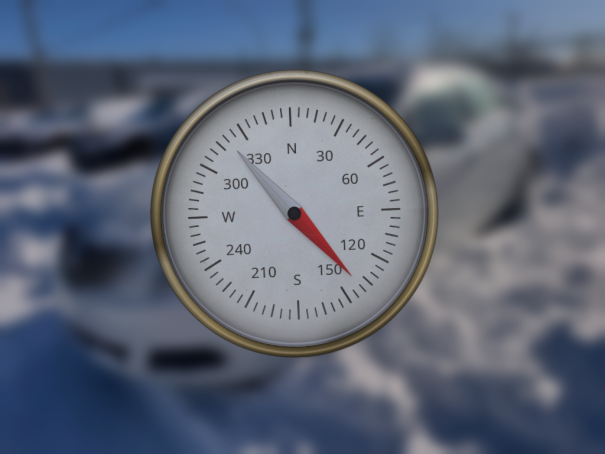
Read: 140,°
